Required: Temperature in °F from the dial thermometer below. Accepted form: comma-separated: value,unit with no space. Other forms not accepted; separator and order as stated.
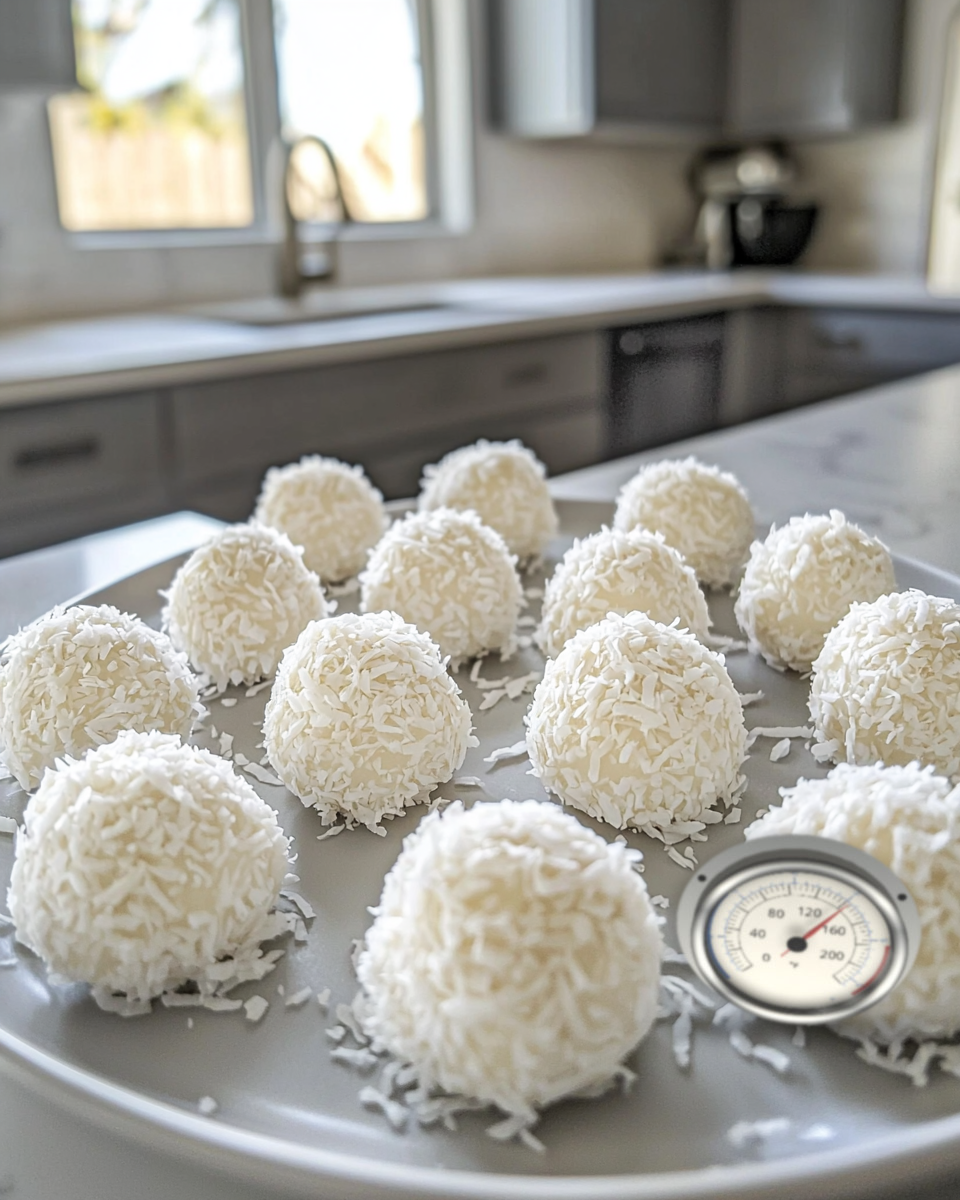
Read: 140,°F
